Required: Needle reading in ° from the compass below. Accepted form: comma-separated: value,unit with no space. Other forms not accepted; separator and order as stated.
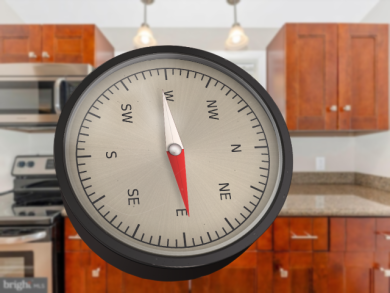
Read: 85,°
